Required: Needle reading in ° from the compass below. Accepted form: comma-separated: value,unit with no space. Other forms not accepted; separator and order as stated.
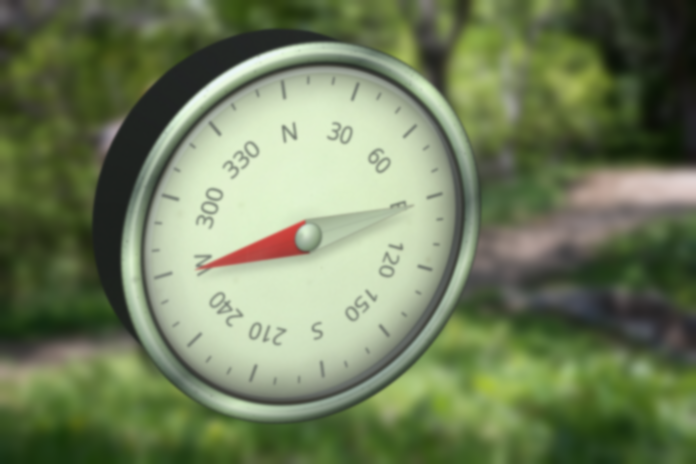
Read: 270,°
